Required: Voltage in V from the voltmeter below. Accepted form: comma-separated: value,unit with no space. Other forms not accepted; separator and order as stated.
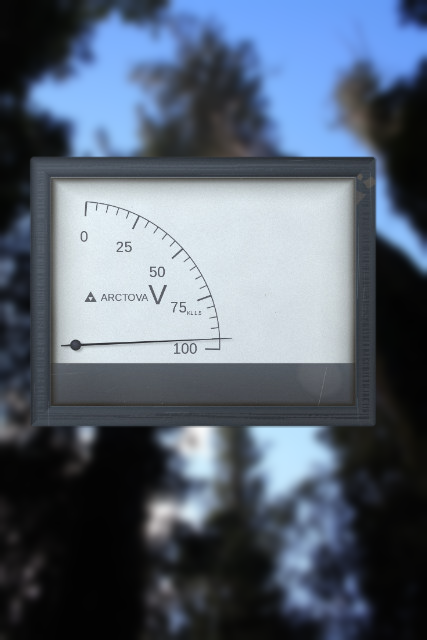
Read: 95,V
